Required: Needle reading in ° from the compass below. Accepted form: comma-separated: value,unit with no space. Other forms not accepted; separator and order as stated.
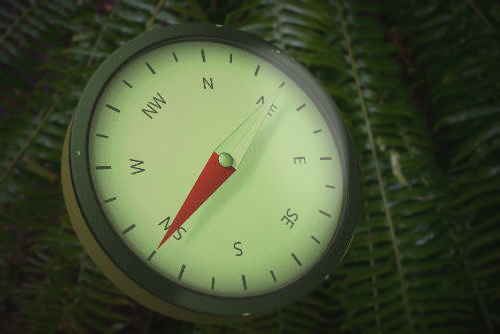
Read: 225,°
